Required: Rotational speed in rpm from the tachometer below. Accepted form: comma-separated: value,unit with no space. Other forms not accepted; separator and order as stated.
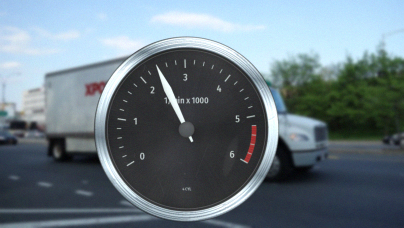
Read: 2400,rpm
